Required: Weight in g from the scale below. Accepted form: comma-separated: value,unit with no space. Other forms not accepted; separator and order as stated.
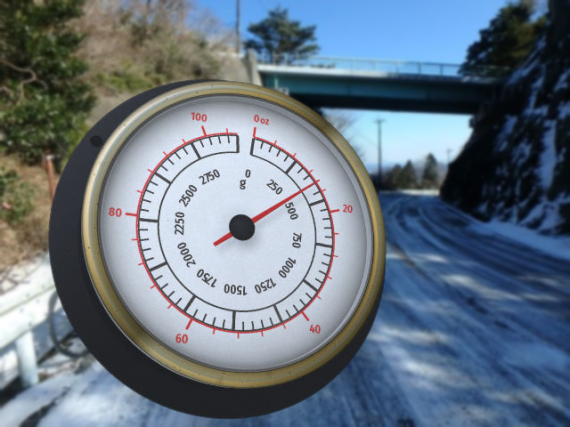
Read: 400,g
